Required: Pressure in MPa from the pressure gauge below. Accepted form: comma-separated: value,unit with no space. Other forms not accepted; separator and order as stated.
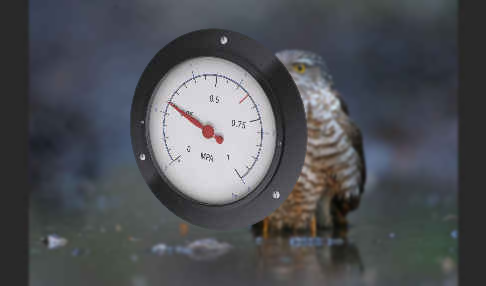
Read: 0.25,MPa
